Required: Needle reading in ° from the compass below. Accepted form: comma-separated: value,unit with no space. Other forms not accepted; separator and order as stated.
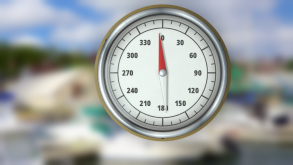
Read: 355,°
